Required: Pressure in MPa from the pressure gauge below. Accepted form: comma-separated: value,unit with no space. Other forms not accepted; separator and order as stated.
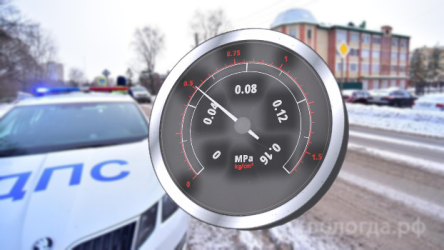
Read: 0.05,MPa
